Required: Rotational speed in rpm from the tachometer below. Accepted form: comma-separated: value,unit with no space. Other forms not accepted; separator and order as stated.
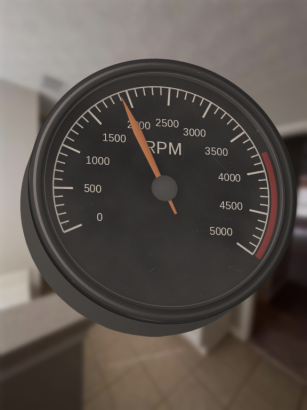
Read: 1900,rpm
